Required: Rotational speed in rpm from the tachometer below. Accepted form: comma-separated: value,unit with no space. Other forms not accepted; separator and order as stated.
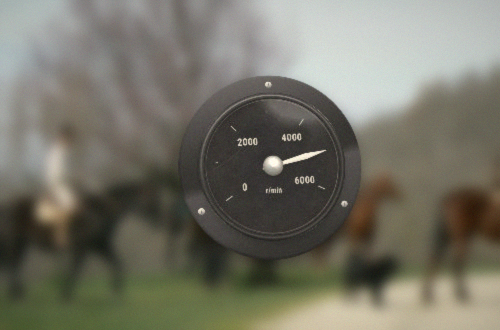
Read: 5000,rpm
